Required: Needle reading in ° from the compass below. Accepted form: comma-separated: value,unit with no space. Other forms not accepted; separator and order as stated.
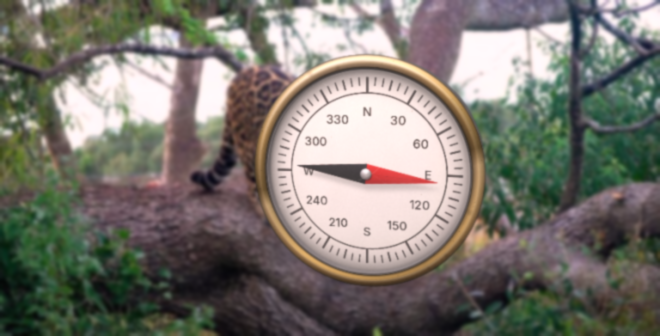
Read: 95,°
